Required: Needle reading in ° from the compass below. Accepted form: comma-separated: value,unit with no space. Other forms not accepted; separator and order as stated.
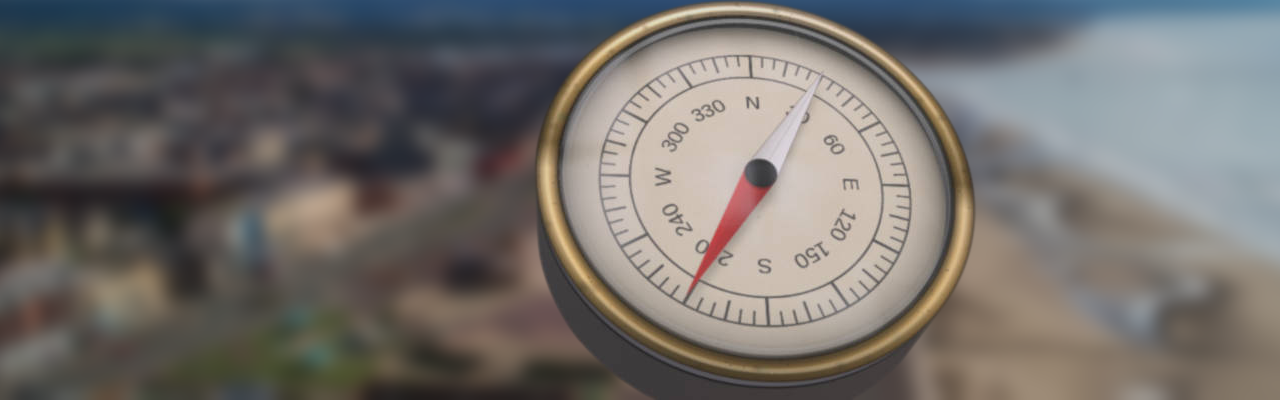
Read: 210,°
